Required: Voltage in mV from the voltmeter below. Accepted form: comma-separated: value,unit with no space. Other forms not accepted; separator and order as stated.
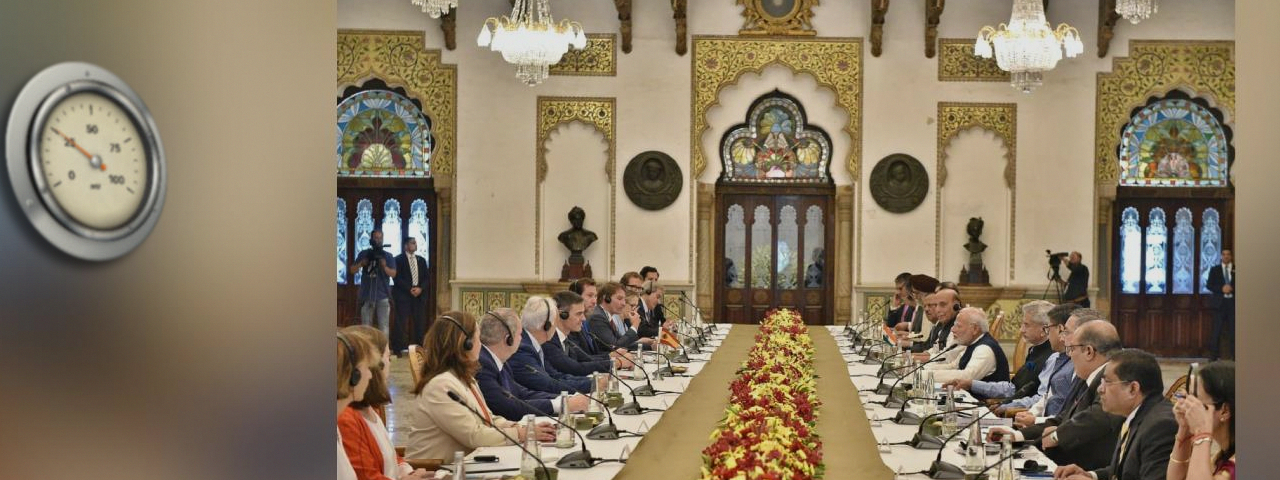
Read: 25,mV
